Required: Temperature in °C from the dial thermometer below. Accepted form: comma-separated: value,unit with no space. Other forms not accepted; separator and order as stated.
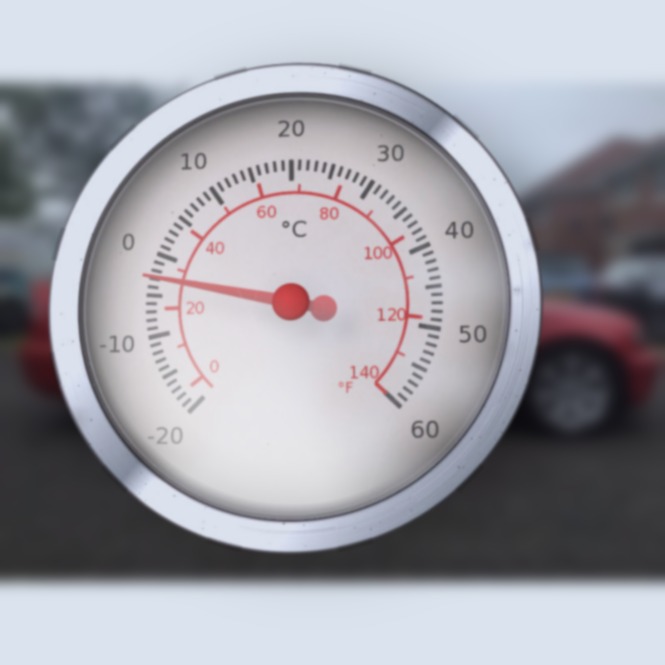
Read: -3,°C
